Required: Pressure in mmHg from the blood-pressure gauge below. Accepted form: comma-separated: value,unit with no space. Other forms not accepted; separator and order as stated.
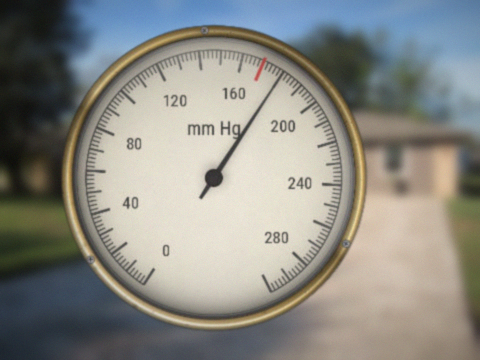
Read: 180,mmHg
